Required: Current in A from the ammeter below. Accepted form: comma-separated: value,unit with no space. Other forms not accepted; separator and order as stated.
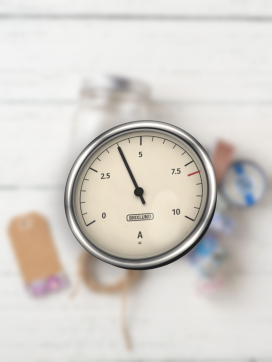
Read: 4,A
